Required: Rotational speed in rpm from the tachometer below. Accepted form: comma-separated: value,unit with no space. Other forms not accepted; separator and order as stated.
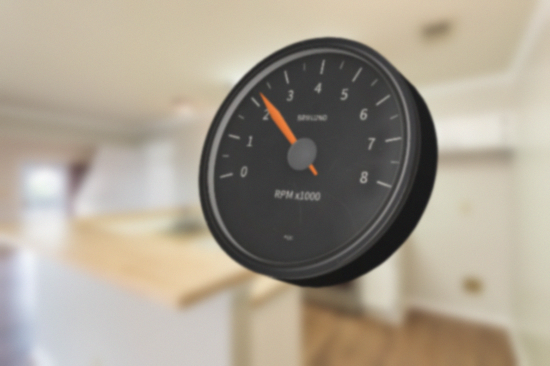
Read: 2250,rpm
